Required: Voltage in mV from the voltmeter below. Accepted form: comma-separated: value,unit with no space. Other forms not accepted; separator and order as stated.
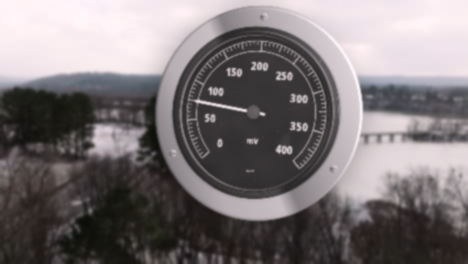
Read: 75,mV
